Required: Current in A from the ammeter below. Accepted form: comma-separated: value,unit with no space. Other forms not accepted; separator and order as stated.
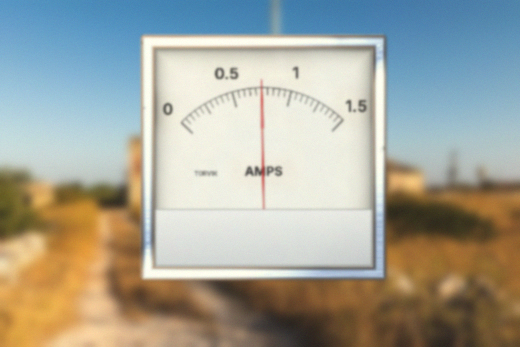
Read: 0.75,A
